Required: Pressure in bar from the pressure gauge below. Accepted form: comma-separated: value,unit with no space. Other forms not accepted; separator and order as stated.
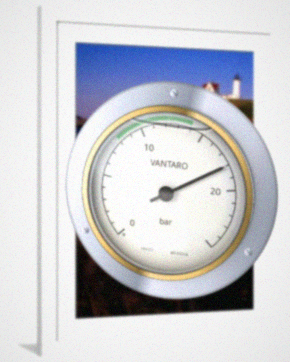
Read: 18,bar
